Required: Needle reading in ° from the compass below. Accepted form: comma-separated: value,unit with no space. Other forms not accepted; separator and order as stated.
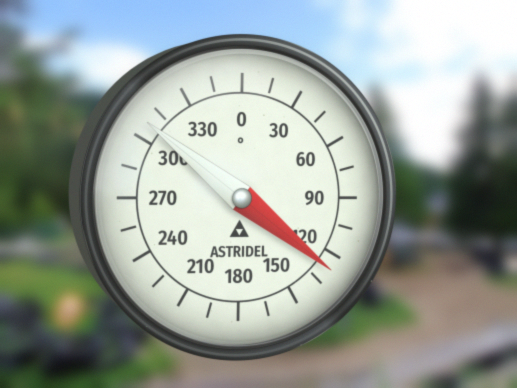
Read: 127.5,°
